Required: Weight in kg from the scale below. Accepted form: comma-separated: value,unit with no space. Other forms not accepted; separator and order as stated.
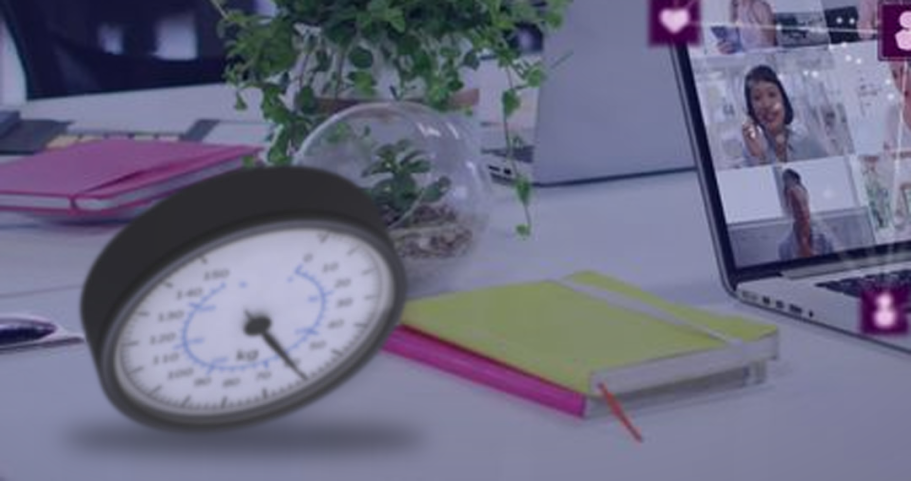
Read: 60,kg
